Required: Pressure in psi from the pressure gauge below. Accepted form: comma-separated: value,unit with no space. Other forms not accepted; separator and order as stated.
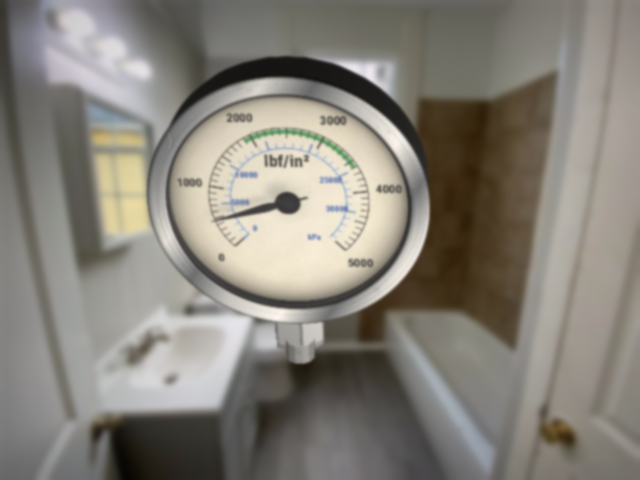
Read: 500,psi
